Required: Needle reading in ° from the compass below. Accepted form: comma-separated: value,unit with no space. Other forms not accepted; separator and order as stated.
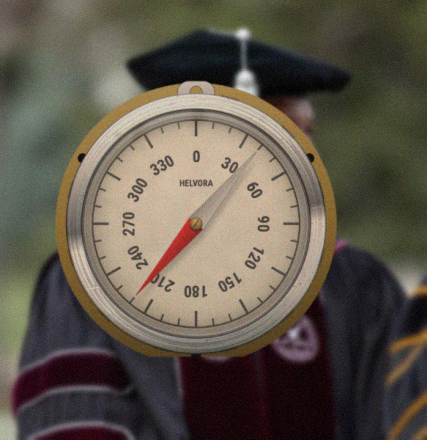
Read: 220,°
